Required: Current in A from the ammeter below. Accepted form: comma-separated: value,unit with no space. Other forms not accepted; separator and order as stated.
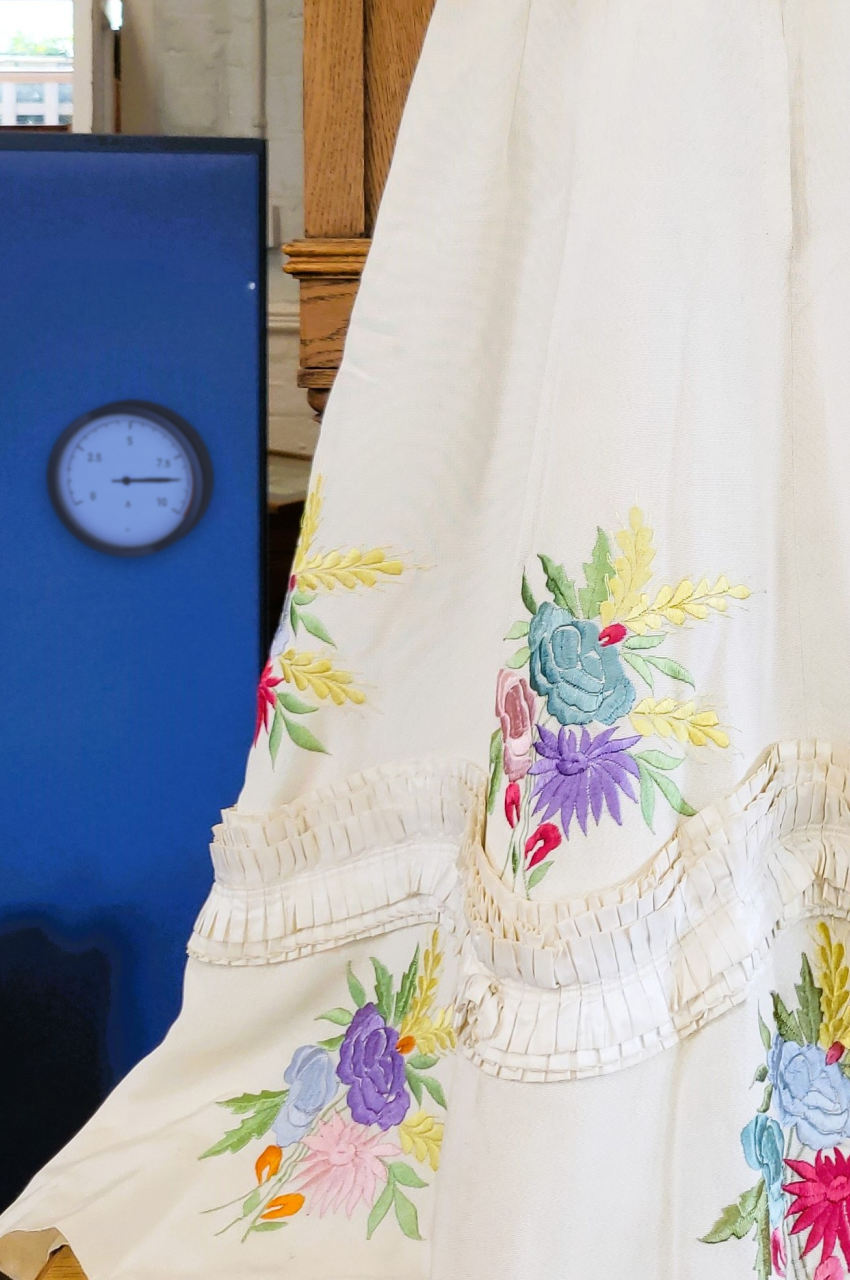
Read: 8.5,A
